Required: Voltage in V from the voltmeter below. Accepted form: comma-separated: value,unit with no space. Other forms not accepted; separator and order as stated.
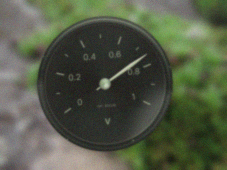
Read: 0.75,V
